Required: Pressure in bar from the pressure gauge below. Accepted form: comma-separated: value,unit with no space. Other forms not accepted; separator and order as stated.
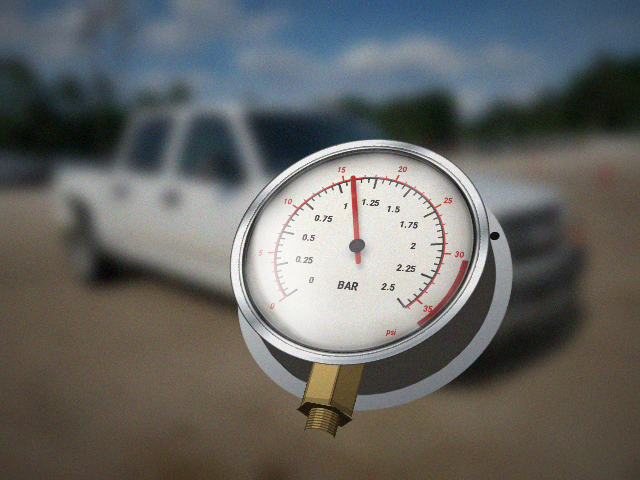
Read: 1.1,bar
